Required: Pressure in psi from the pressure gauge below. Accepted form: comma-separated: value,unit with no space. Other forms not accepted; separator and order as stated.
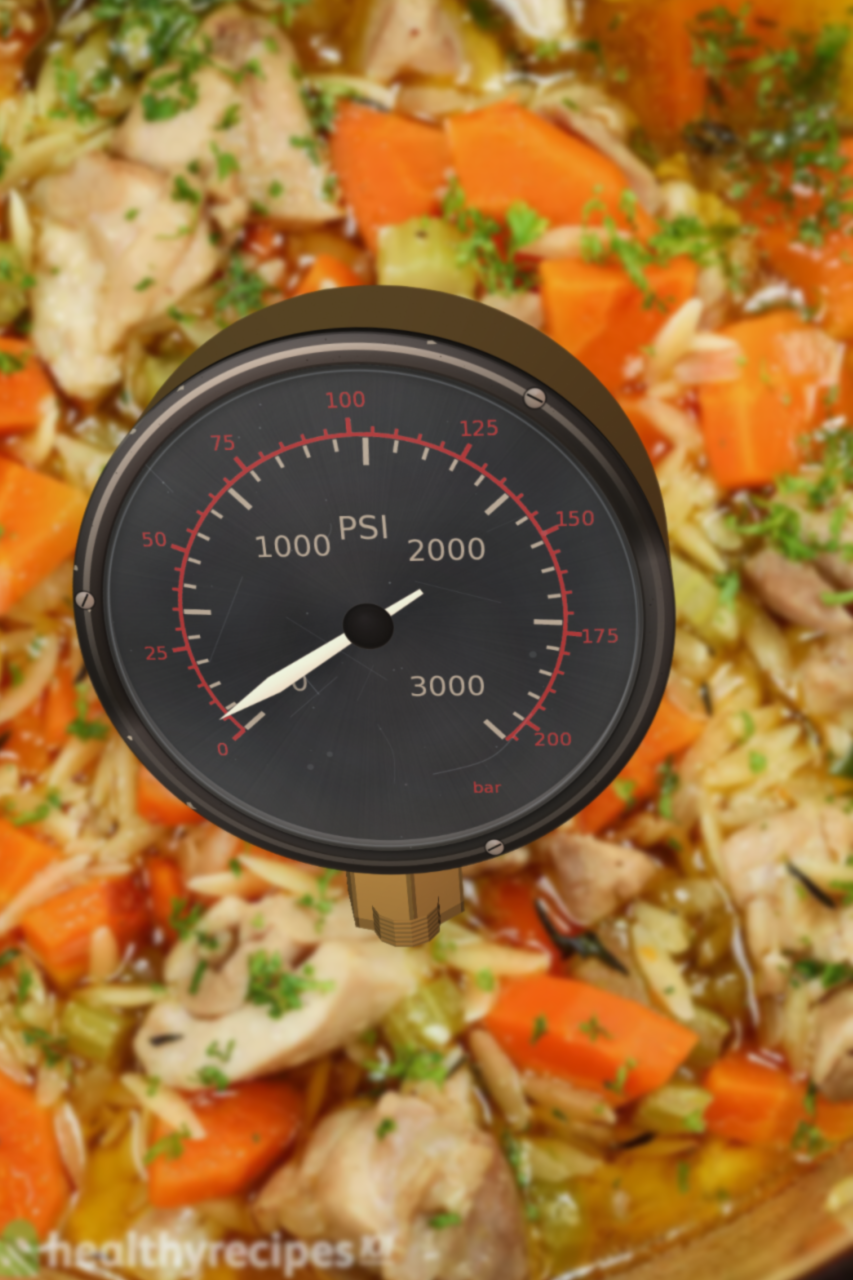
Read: 100,psi
